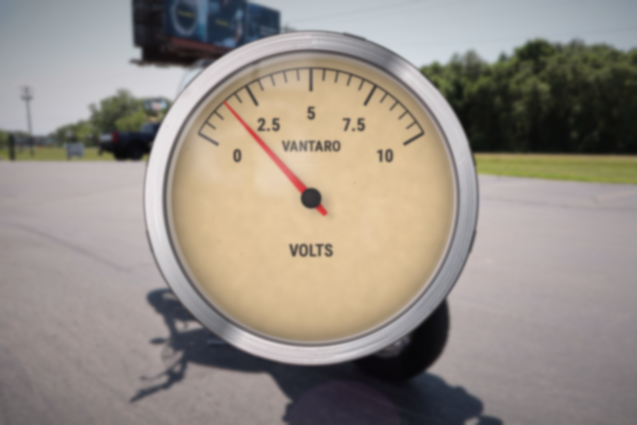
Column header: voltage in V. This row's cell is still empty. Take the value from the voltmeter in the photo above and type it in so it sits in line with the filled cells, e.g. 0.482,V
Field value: 1.5,V
